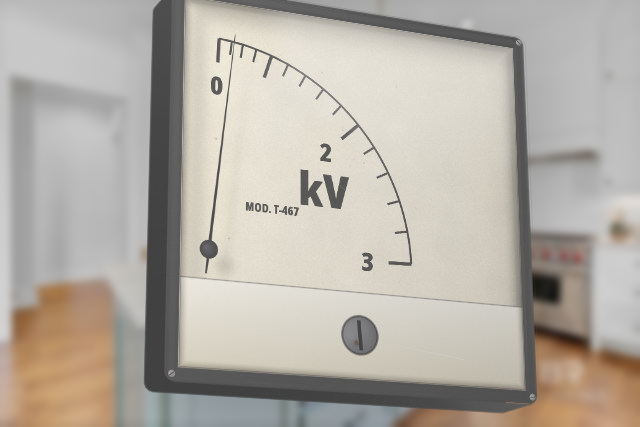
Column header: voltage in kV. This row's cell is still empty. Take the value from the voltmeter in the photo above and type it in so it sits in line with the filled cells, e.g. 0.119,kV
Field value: 0.4,kV
